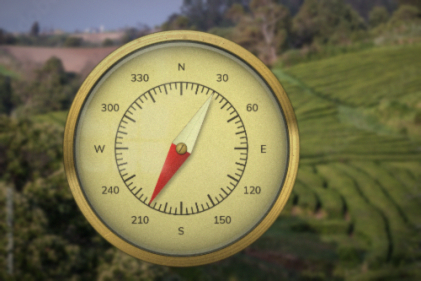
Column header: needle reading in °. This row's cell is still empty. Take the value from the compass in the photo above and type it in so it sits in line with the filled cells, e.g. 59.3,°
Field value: 210,°
